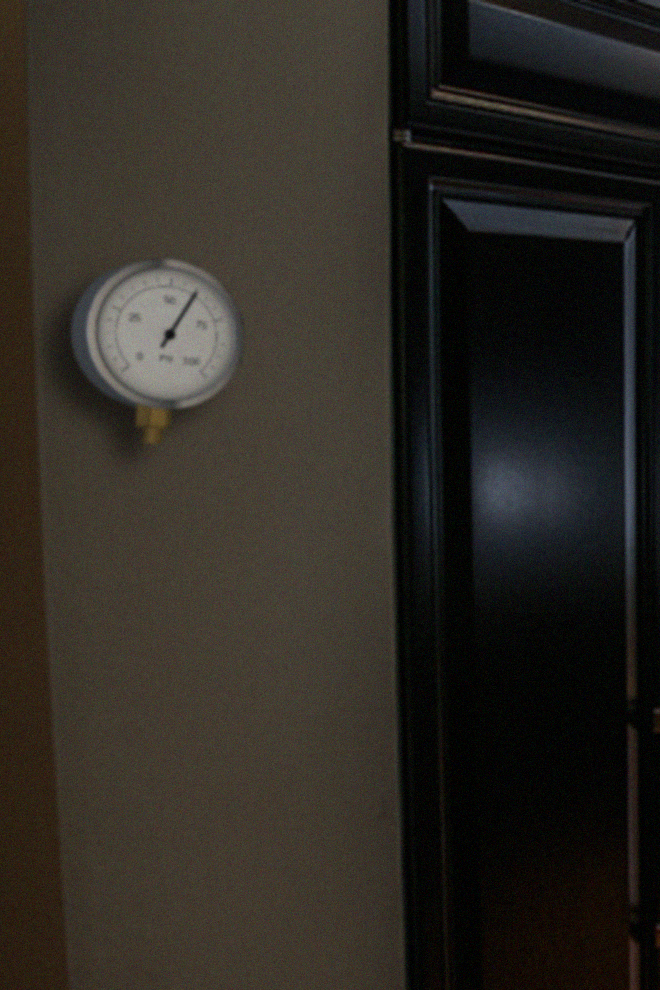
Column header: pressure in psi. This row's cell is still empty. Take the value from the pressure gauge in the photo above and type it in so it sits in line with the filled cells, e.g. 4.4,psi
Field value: 60,psi
